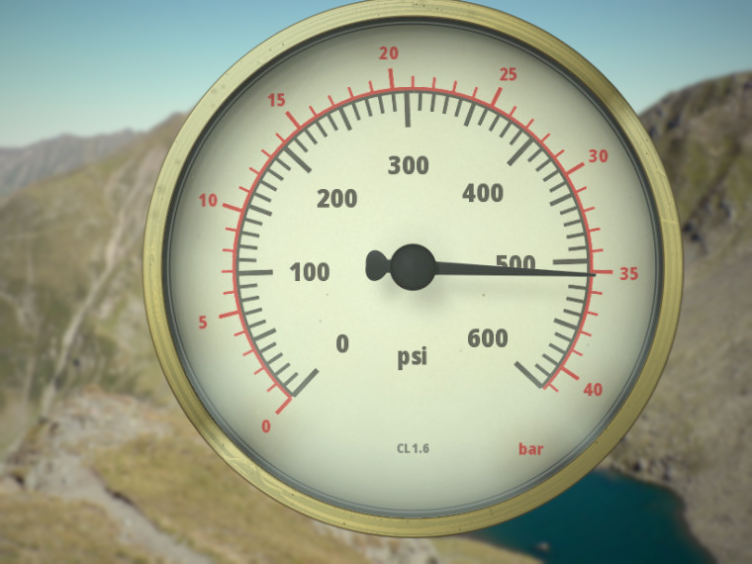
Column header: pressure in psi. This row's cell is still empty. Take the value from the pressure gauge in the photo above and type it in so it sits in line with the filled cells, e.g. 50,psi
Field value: 510,psi
